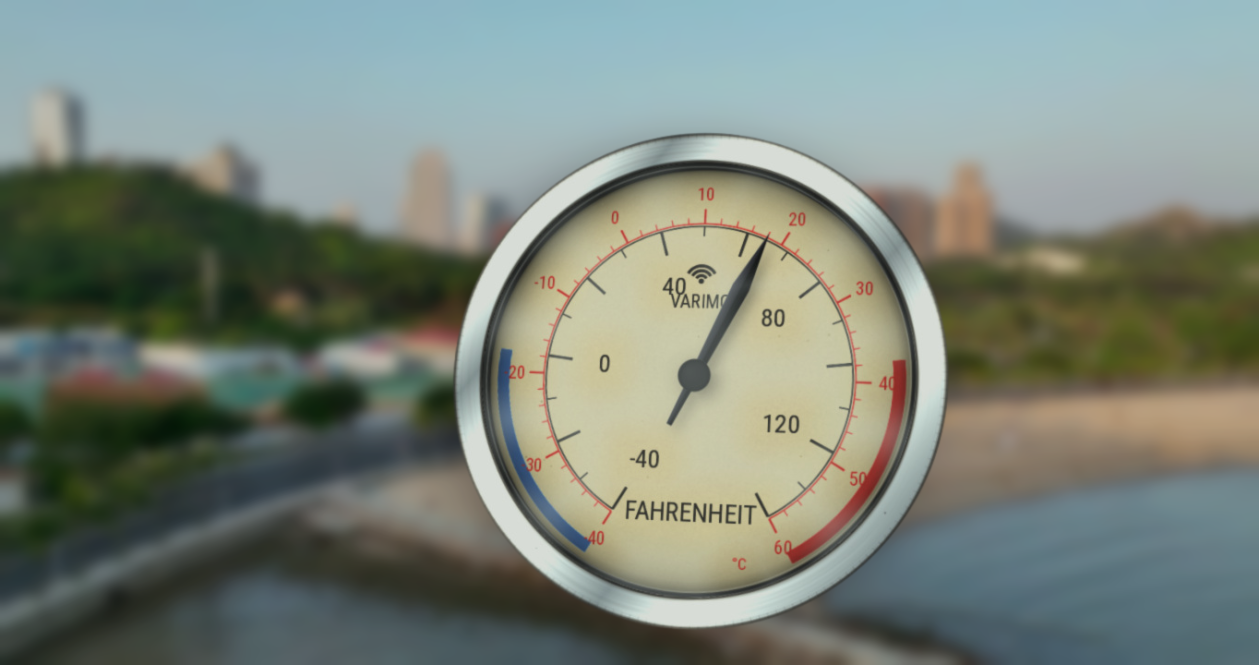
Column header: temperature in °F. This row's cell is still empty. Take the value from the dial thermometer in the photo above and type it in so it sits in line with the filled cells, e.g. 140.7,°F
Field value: 65,°F
